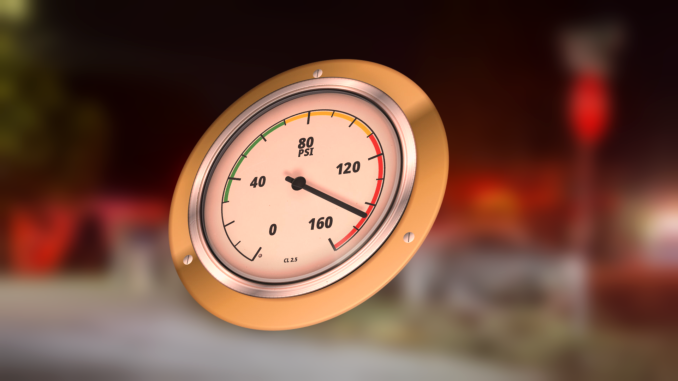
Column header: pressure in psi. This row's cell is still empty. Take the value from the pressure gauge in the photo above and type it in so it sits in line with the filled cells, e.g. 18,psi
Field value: 145,psi
